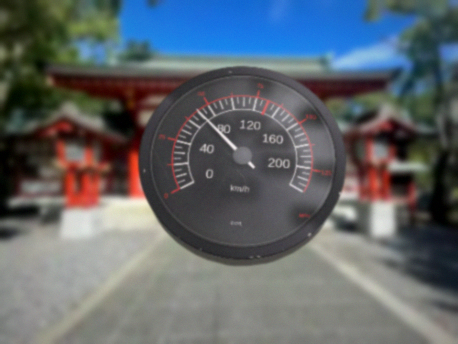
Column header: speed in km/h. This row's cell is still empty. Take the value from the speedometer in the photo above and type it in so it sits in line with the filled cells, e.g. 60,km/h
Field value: 70,km/h
